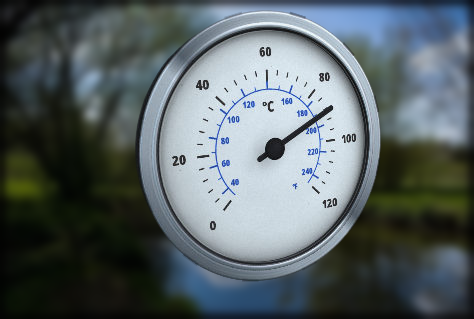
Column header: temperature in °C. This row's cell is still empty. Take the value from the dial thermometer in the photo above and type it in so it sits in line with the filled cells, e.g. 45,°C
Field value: 88,°C
